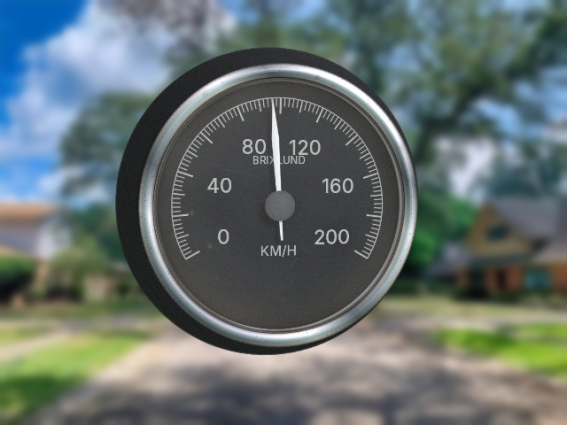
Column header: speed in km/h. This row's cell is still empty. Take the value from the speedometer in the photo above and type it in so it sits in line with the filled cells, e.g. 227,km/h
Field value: 96,km/h
